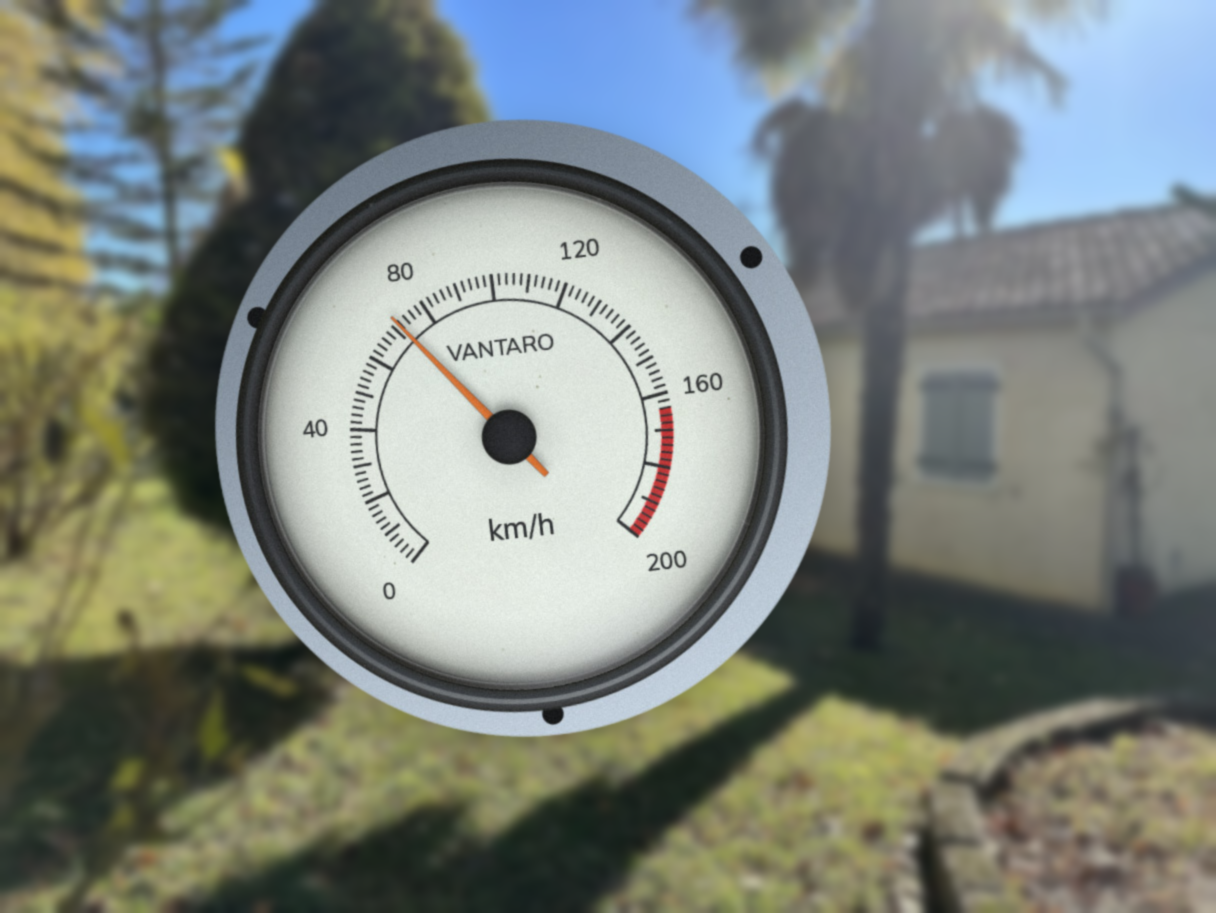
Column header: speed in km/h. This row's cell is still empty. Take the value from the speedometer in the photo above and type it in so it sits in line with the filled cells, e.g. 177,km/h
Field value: 72,km/h
